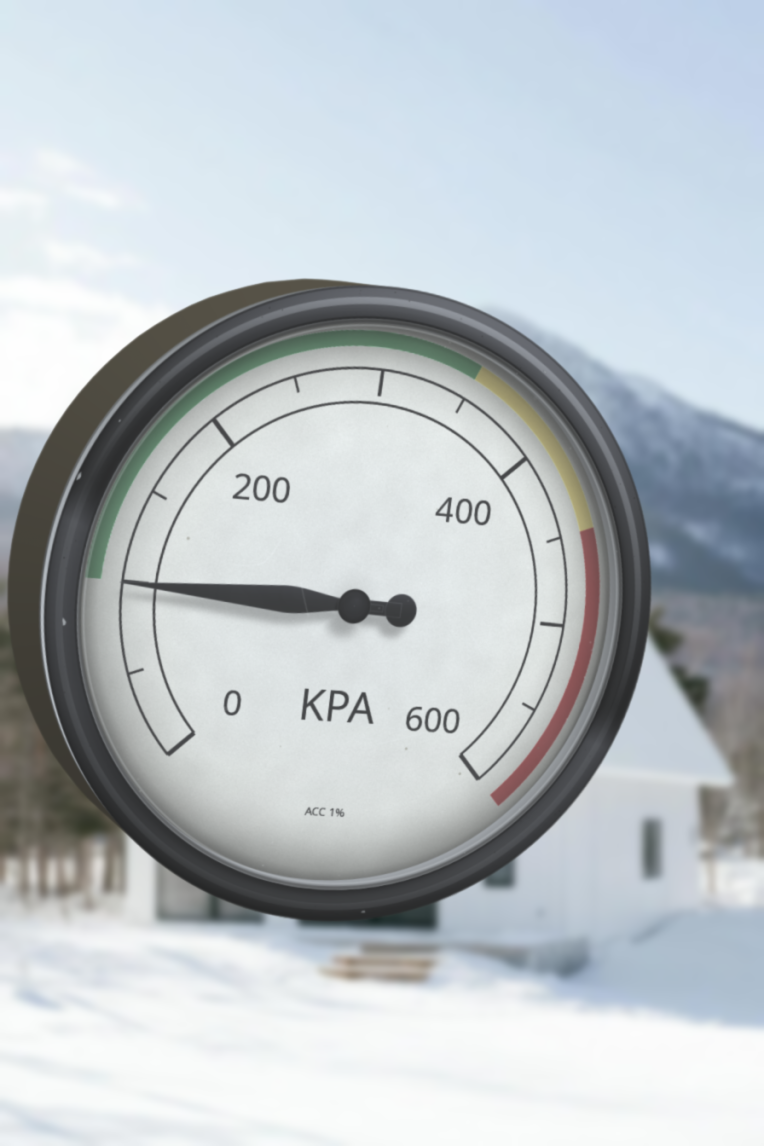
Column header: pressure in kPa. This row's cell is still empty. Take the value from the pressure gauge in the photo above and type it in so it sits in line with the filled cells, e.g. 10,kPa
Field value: 100,kPa
